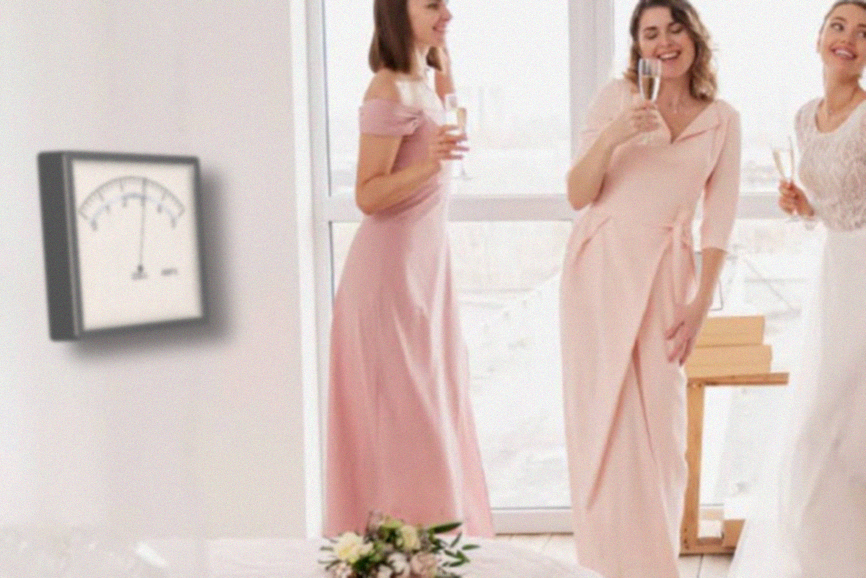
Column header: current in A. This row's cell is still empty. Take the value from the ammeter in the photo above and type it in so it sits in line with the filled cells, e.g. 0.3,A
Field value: 3,A
